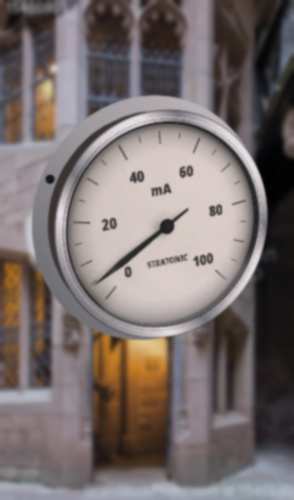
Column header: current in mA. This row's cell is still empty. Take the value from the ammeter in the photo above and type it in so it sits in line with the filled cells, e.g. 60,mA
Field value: 5,mA
